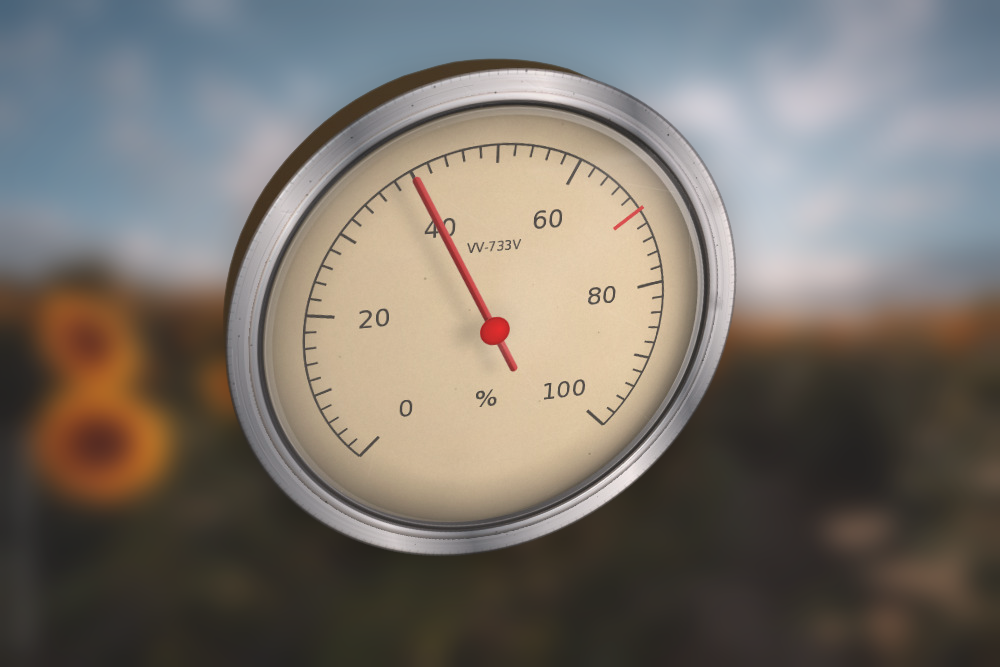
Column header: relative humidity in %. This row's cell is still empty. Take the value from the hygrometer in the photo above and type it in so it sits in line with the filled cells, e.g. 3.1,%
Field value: 40,%
